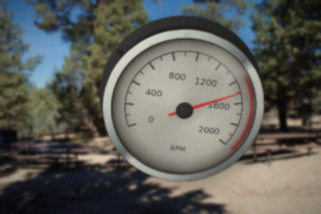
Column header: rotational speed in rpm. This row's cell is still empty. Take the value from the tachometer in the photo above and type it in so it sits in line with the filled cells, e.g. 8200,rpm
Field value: 1500,rpm
